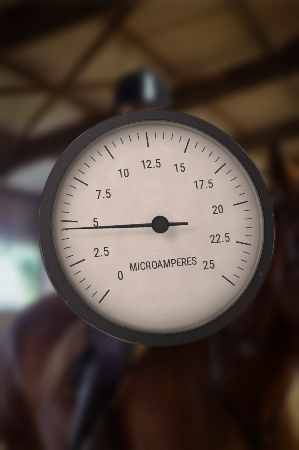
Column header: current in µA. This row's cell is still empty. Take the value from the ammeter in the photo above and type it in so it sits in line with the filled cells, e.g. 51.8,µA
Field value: 4.5,µA
